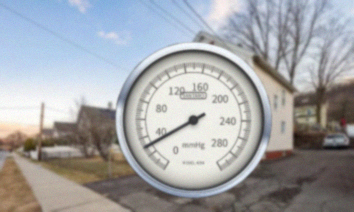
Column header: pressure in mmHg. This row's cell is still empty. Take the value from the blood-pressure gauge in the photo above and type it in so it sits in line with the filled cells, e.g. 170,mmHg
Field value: 30,mmHg
